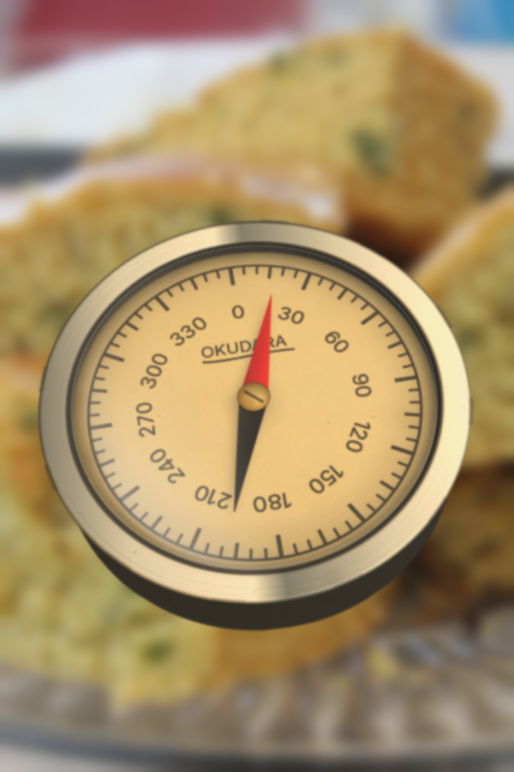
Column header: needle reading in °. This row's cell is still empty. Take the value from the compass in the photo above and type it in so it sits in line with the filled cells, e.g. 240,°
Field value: 17.5,°
